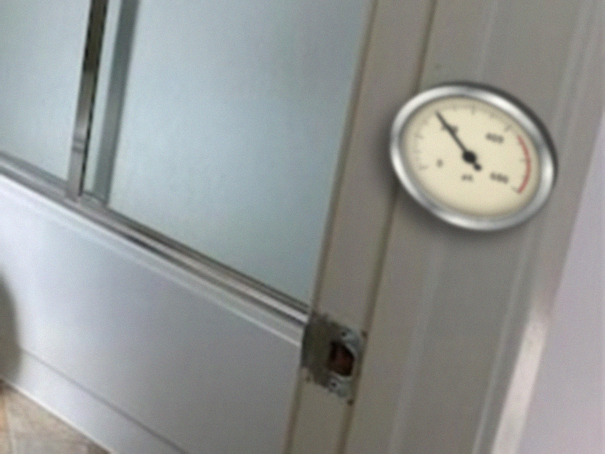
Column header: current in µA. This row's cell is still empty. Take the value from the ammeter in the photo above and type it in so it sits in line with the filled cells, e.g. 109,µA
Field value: 200,µA
